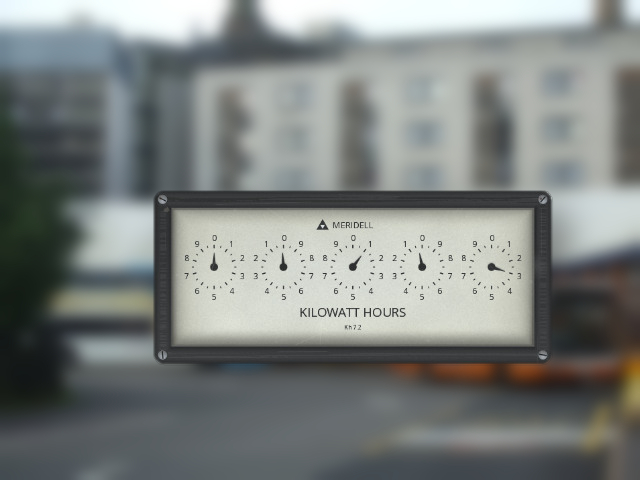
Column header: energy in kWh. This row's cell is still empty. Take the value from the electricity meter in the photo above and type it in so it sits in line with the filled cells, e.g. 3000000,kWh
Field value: 103,kWh
